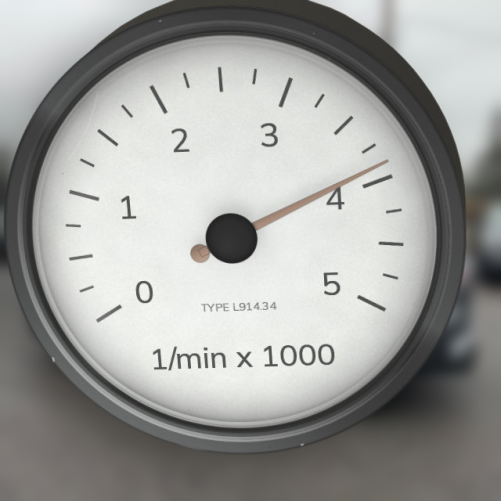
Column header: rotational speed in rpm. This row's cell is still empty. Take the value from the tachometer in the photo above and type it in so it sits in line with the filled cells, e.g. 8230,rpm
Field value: 3875,rpm
